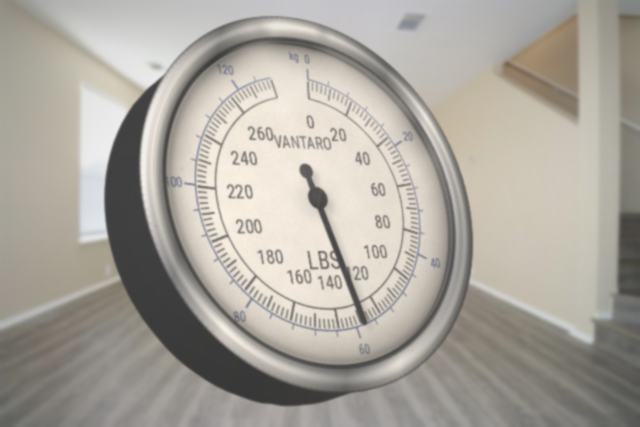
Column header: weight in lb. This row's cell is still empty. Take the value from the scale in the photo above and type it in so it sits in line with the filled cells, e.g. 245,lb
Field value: 130,lb
